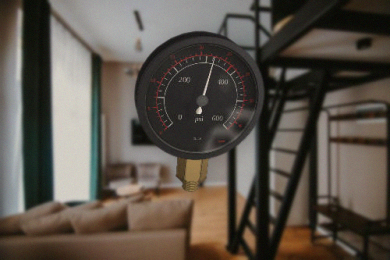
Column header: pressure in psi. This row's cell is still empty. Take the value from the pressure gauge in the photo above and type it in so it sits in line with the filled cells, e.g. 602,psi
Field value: 320,psi
